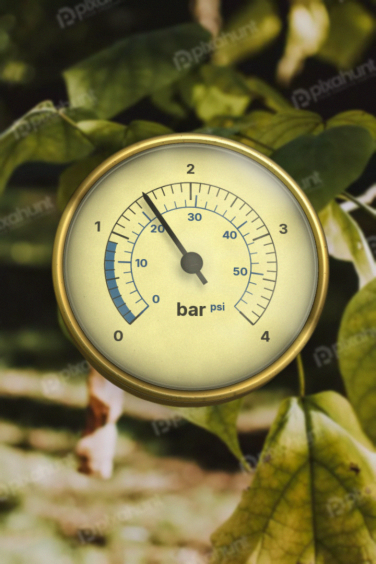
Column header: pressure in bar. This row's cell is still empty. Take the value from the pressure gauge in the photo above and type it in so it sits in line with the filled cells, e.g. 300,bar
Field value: 1.5,bar
